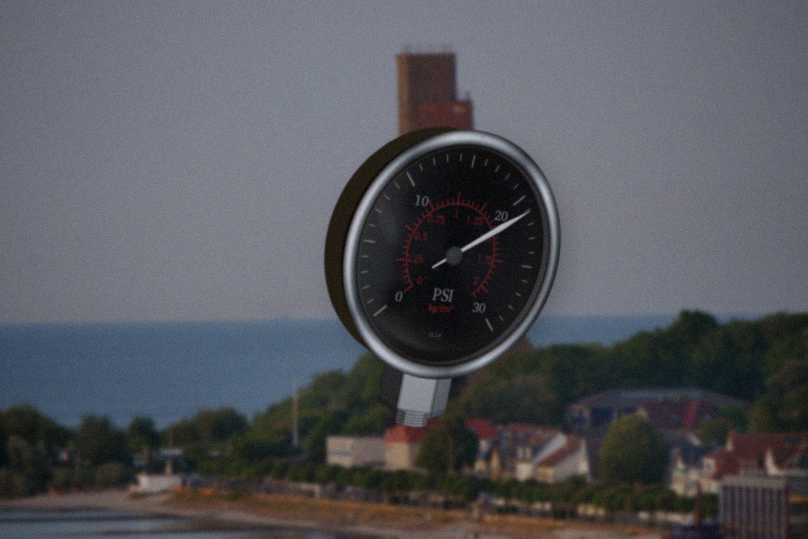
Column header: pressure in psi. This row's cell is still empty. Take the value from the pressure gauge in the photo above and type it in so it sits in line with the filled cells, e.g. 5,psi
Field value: 21,psi
